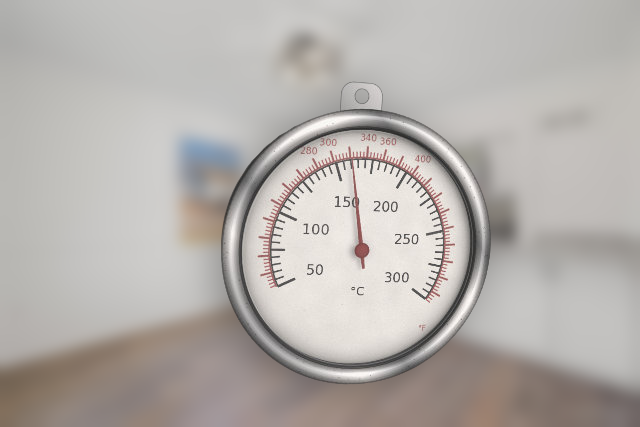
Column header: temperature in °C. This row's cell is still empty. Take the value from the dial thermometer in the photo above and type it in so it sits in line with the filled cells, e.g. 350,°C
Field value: 160,°C
